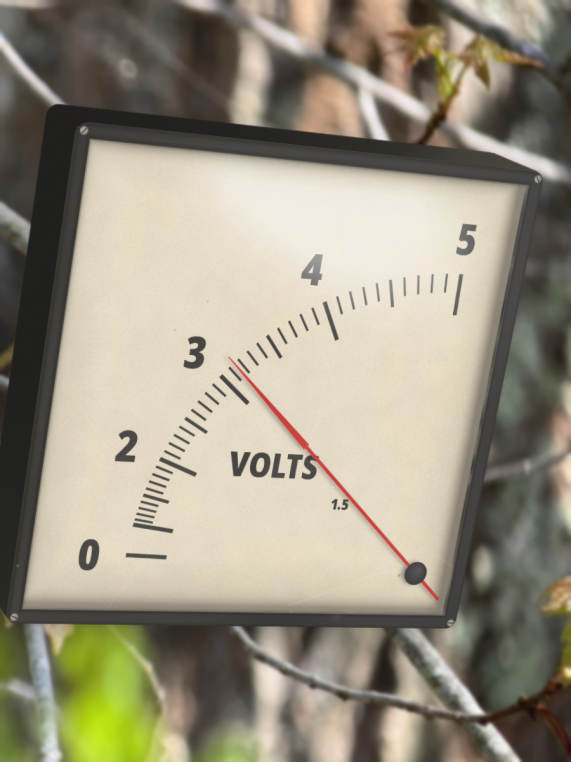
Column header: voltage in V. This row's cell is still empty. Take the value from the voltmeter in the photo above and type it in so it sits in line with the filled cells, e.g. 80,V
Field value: 3.15,V
